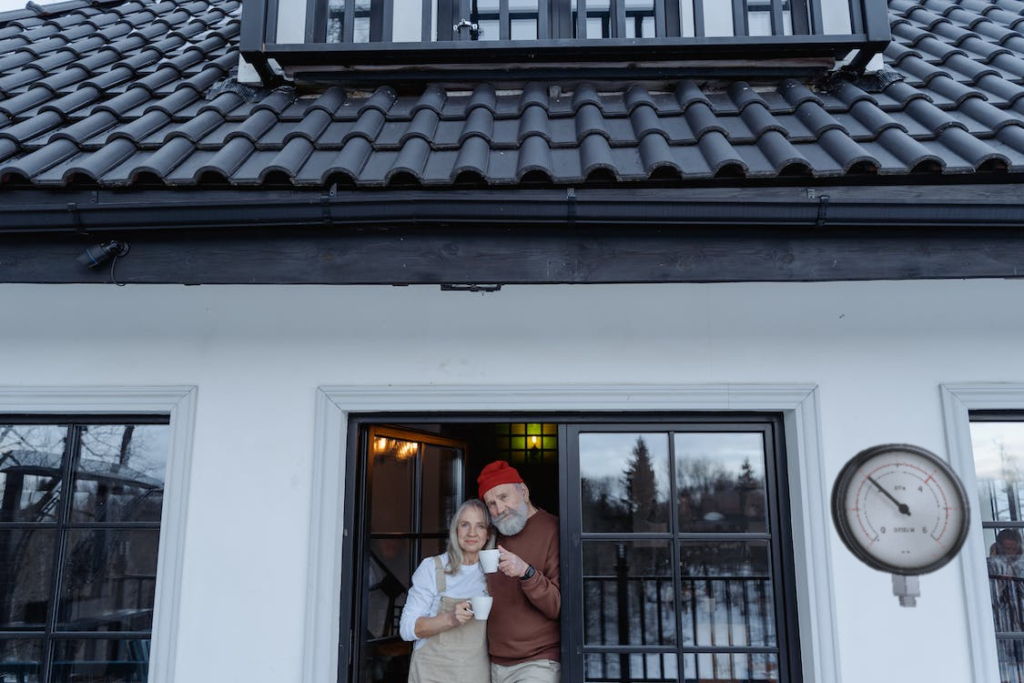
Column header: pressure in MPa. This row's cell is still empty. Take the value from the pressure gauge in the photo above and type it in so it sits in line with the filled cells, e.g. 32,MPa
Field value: 2,MPa
